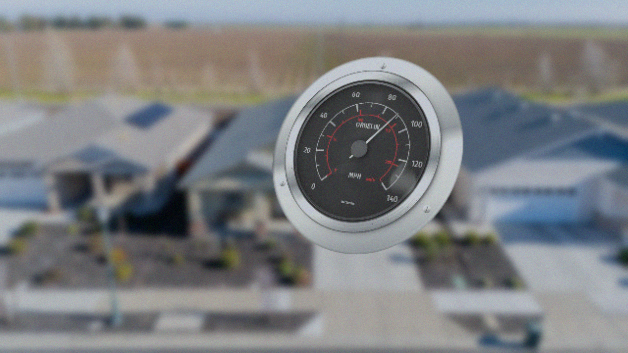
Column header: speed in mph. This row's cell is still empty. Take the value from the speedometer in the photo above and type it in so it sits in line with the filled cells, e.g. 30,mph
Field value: 90,mph
